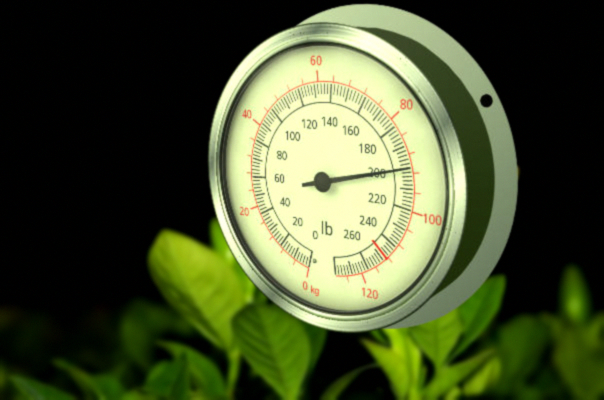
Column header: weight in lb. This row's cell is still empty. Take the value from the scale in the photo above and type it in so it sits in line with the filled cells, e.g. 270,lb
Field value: 200,lb
